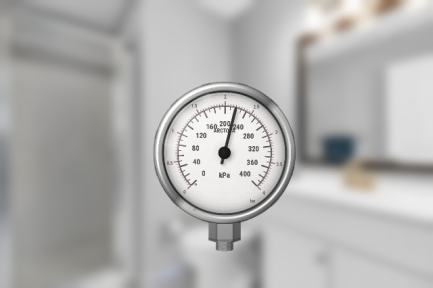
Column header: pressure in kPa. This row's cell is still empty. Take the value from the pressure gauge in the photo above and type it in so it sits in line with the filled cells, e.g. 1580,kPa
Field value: 220,kPa
